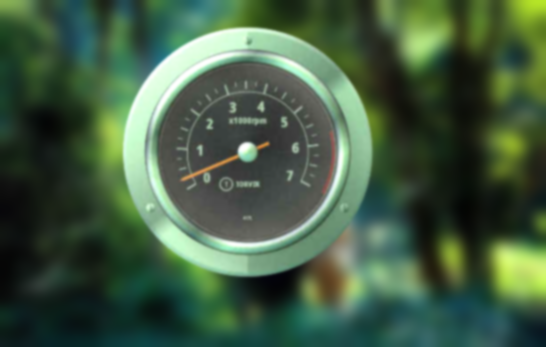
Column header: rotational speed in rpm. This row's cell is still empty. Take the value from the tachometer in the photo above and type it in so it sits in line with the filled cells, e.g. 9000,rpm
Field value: 250,rpm
